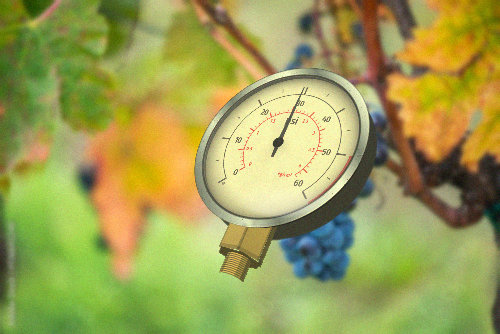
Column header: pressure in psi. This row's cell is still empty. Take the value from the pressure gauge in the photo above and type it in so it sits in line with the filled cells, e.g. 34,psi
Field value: 30,psi
